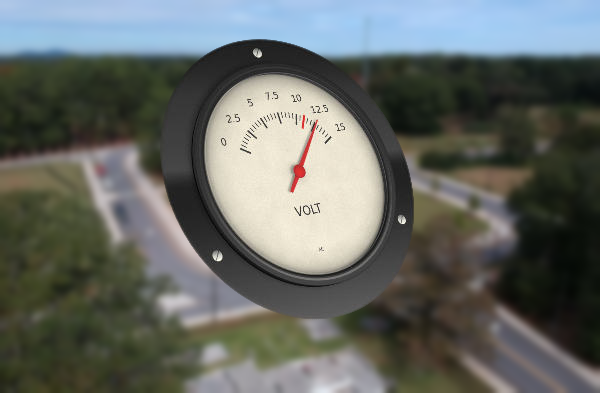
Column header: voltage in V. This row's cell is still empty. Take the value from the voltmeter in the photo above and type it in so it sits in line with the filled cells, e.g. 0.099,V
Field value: 12.5,V
